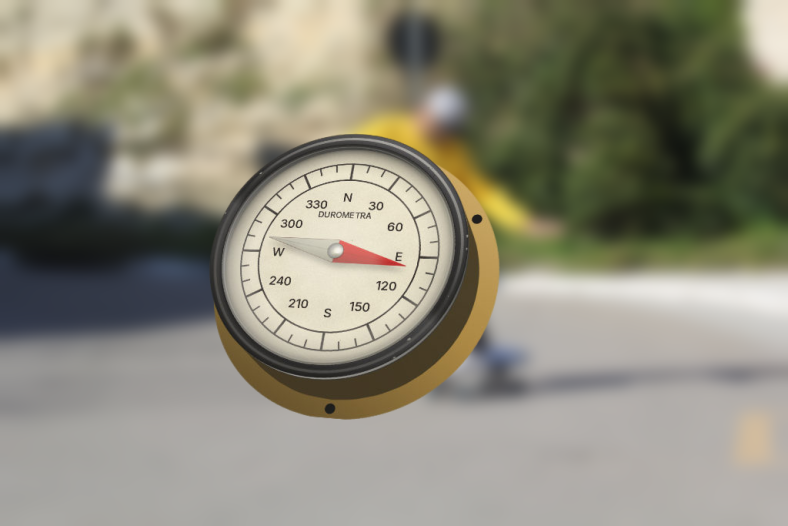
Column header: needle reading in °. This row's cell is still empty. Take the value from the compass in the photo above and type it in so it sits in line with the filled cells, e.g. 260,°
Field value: 100,°
